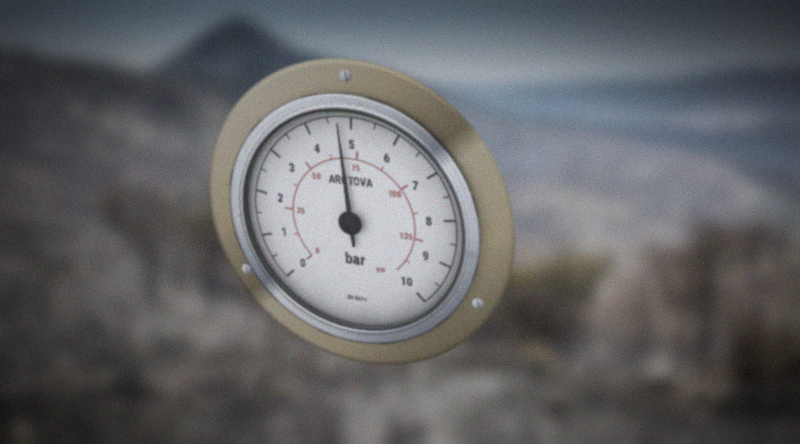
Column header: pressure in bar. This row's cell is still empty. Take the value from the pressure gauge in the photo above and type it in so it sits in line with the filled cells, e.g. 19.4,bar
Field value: 4.75,bar
